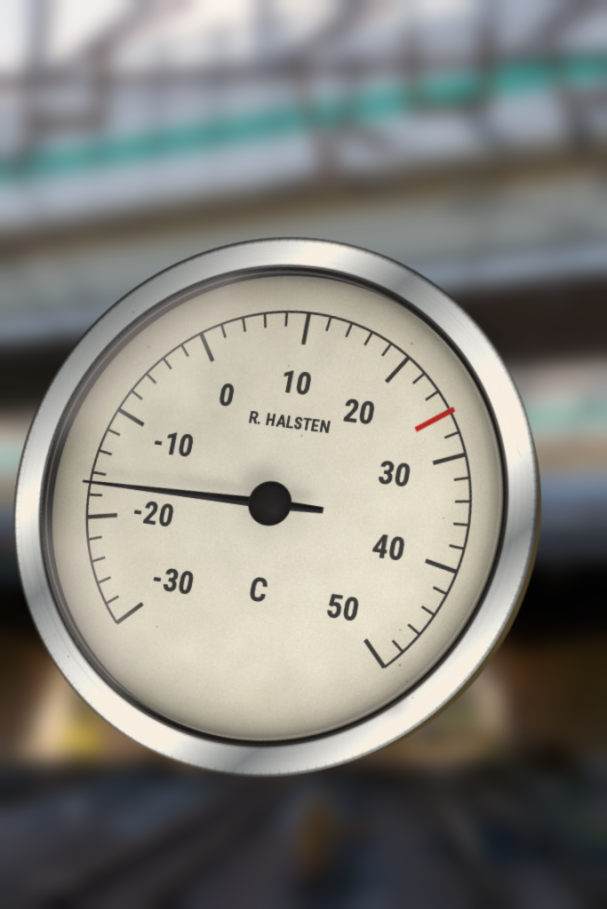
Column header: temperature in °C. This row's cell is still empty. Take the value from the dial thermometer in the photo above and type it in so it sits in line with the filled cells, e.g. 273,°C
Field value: -17,°C
